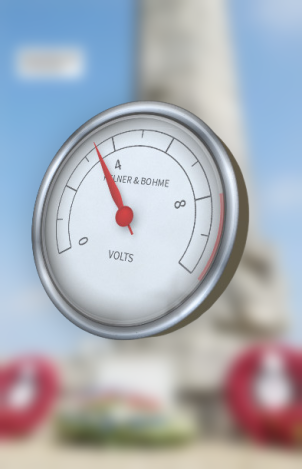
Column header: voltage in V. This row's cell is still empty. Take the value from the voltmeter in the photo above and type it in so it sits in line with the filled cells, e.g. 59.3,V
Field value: 3.5,V
